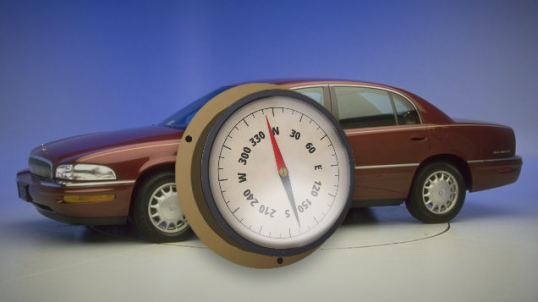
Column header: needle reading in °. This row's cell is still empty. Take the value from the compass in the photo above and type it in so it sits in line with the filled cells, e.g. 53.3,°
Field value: 350,°
